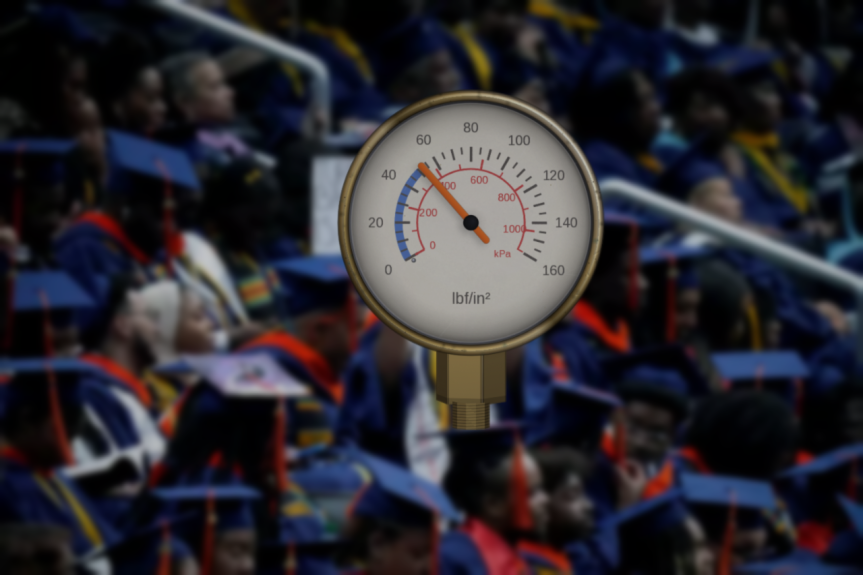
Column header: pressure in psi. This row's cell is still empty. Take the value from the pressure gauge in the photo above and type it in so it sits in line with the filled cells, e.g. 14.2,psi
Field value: 52.5,psi
